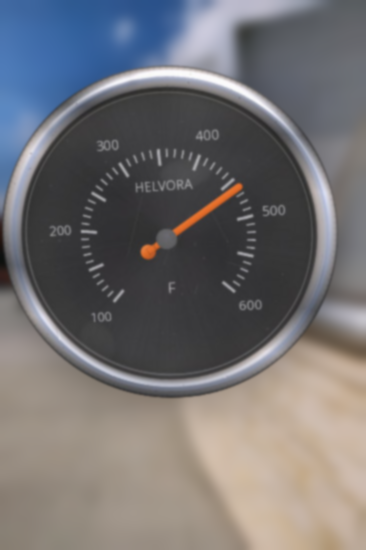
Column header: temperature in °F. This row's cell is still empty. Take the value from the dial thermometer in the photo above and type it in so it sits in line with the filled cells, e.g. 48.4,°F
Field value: 460,°F
